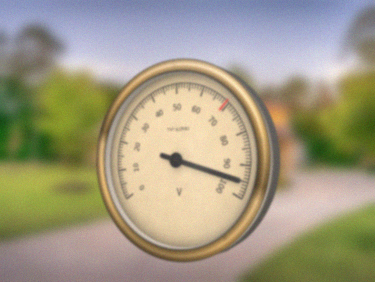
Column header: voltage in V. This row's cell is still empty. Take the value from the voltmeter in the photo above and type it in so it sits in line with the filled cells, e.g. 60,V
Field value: 95,V
